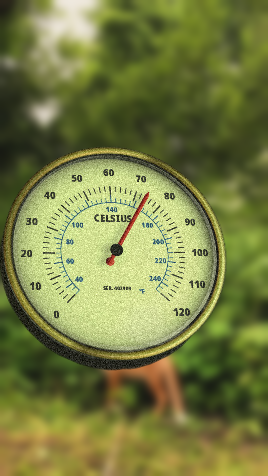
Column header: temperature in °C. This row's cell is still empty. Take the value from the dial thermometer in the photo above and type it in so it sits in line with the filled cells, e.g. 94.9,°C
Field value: 74,°C
